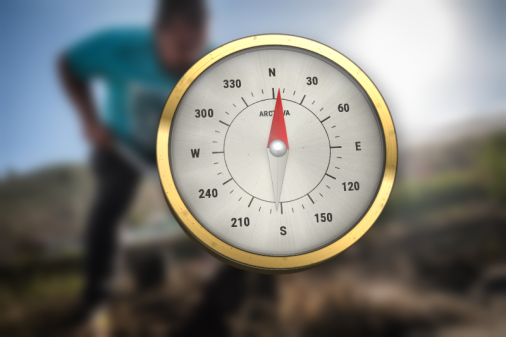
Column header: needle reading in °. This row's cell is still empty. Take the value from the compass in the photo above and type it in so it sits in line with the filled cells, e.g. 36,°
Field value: 5,°
